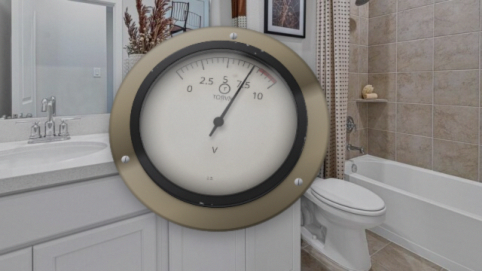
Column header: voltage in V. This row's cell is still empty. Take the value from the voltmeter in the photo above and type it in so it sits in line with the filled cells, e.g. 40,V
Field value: 7.5,V
